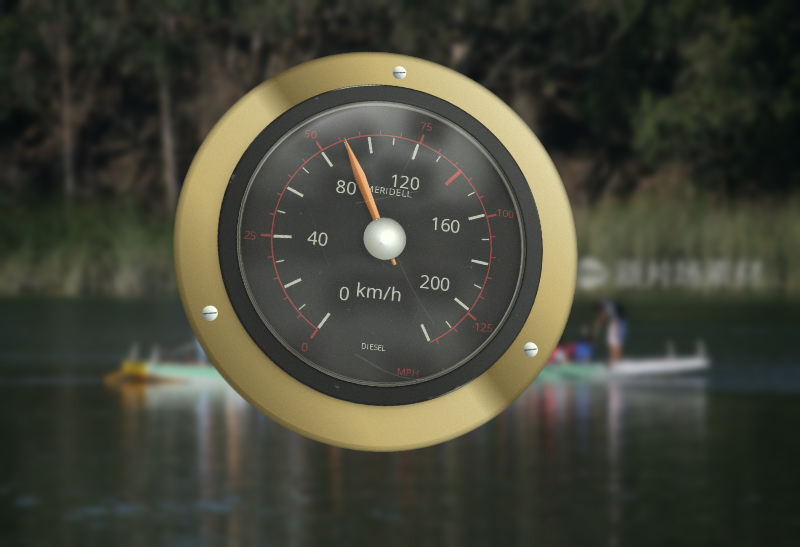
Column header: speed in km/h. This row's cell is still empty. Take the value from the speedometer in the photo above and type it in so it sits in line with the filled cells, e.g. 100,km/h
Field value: 90,km/h
